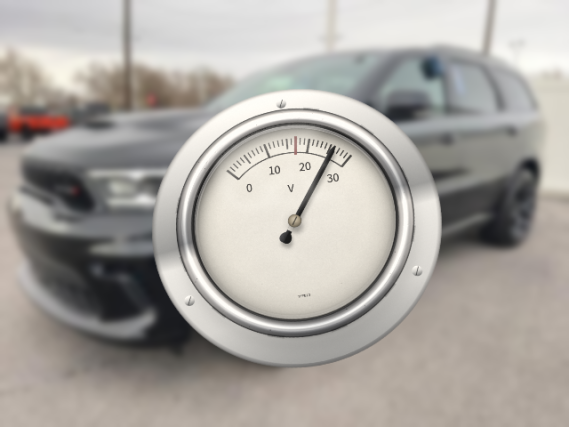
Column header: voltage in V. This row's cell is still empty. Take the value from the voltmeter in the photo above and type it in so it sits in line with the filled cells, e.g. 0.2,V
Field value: 26,V
